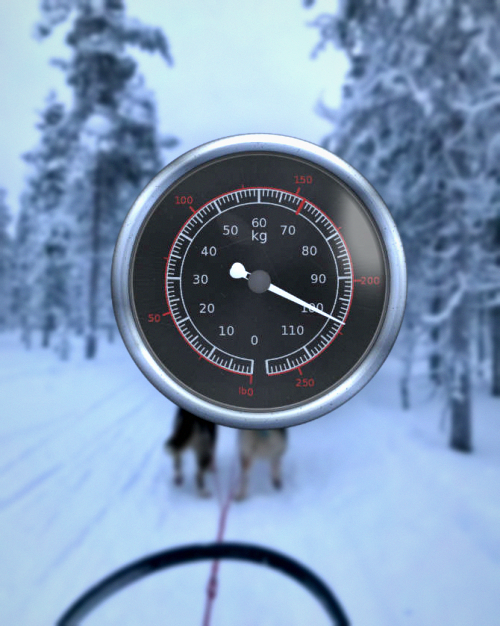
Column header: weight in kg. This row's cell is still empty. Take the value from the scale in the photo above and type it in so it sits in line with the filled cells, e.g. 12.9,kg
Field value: 100,kg
